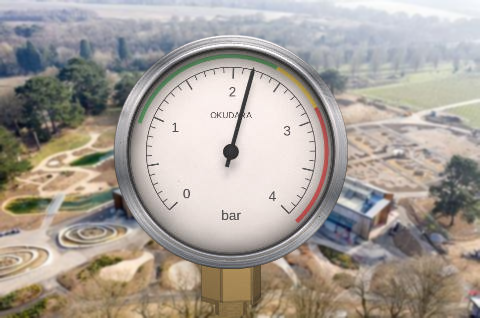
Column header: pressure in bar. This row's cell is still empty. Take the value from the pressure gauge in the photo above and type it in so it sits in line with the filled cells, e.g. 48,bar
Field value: 2.2,bar
